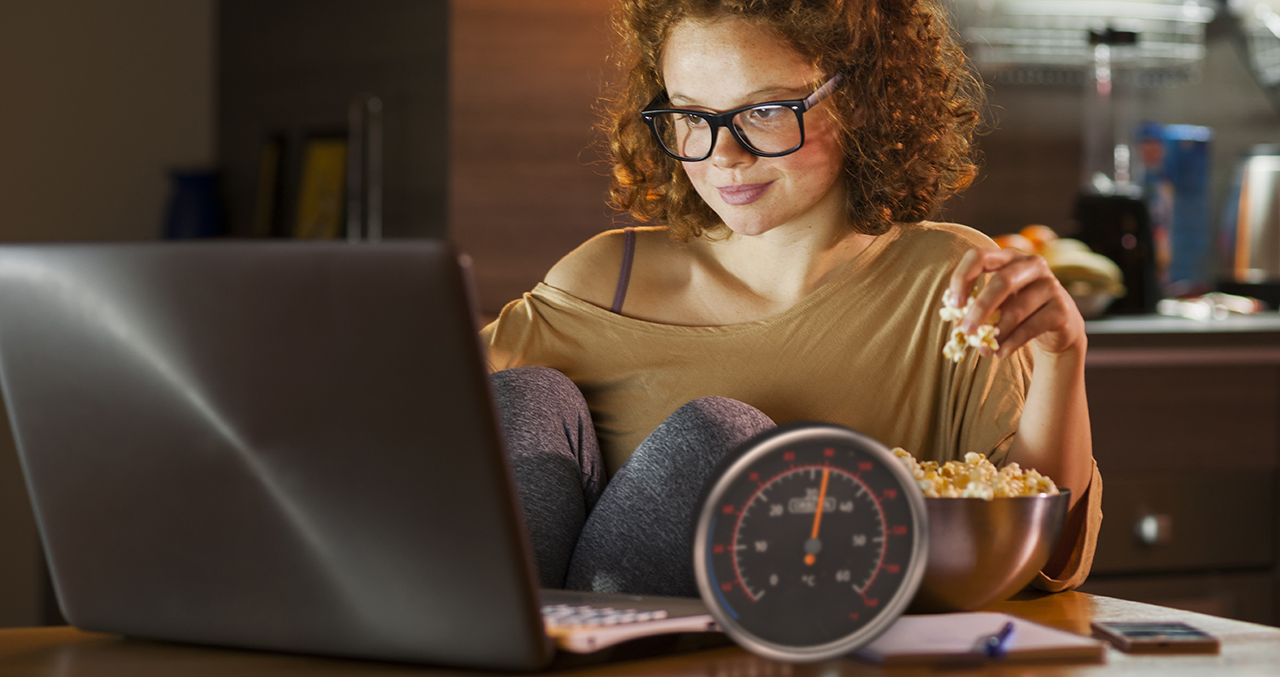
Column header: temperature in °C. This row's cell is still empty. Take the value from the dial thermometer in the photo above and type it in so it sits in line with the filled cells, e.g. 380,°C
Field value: 32,°C
